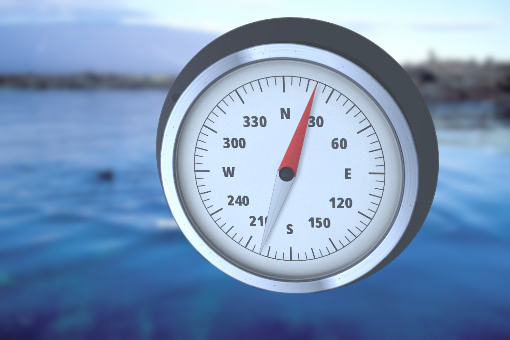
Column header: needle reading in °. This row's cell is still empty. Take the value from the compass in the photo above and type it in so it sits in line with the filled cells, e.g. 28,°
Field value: 20,°
